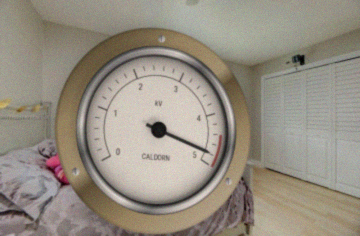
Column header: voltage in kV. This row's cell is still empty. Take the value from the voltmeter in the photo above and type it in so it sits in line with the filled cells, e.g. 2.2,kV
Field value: 4.8,kV
